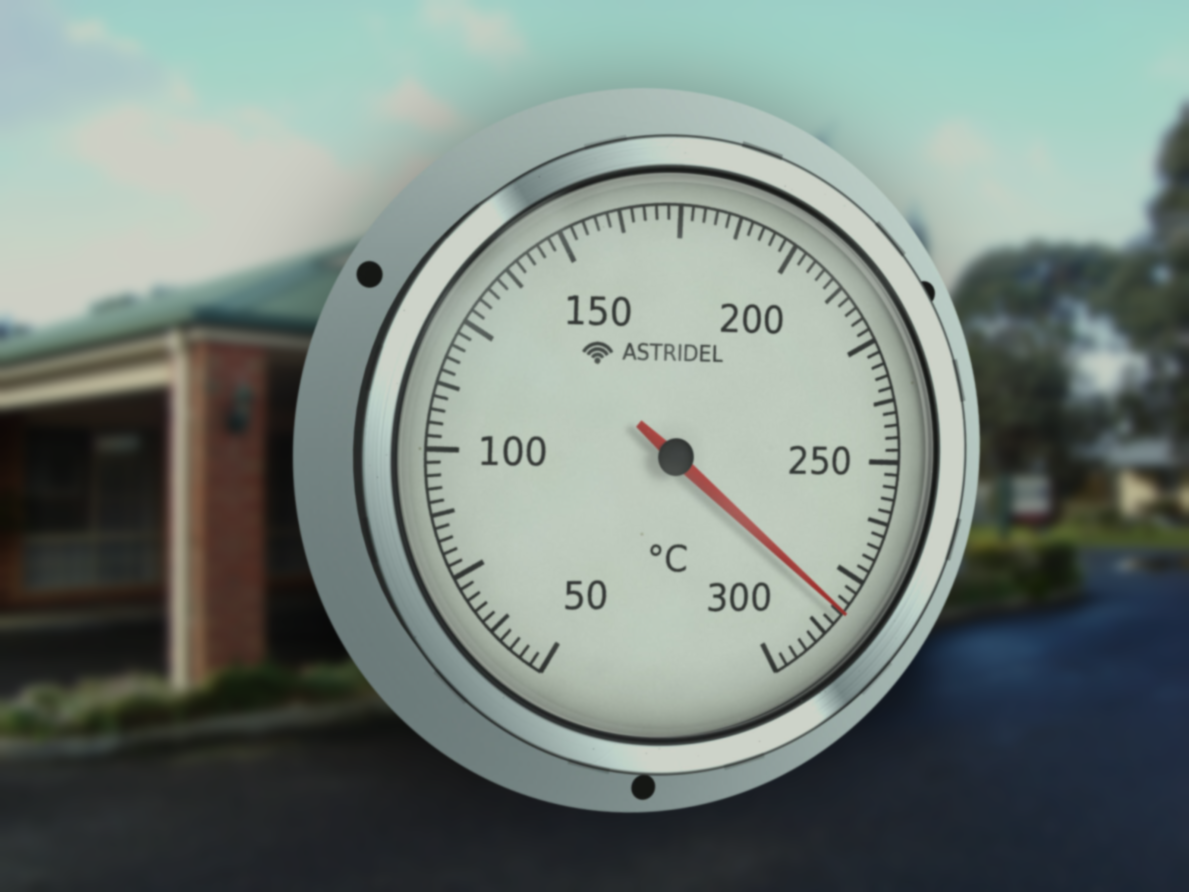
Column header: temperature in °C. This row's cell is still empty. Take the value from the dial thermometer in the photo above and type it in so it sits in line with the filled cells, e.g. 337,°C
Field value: 282.5,°C
